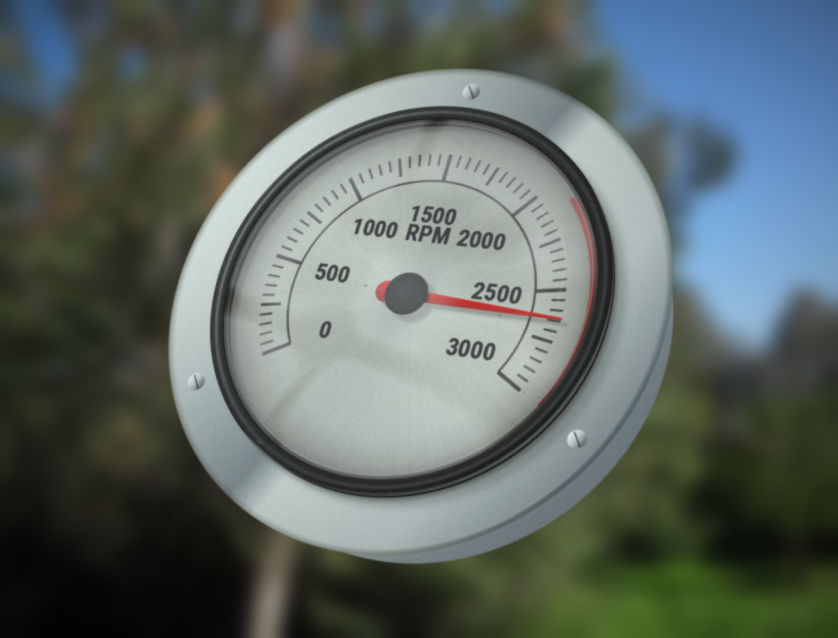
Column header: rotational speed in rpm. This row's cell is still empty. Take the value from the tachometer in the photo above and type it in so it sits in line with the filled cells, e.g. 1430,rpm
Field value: 2650,rpm
